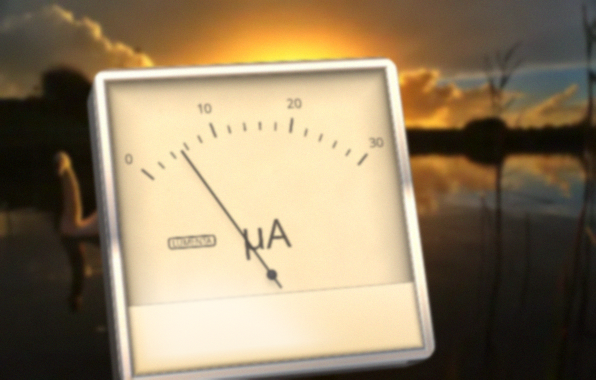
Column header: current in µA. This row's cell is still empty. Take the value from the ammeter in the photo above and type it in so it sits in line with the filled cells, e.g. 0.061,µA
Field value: 5,µA
